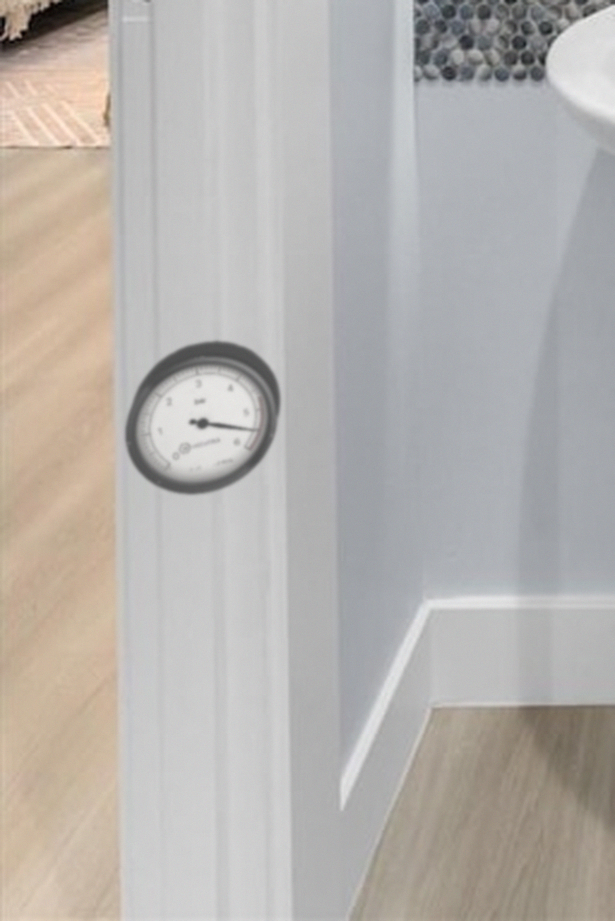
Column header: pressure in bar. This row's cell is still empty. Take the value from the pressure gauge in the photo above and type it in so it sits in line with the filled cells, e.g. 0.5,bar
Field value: 5.5,bar
